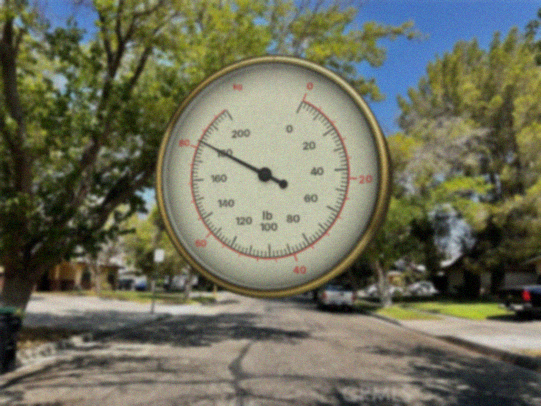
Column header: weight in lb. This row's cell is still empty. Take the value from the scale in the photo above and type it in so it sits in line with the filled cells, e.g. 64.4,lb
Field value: 180,lb
